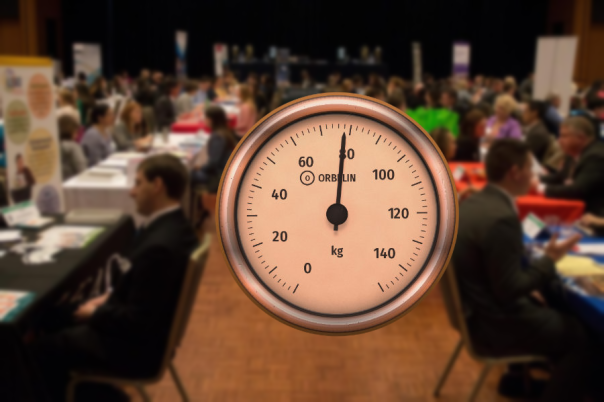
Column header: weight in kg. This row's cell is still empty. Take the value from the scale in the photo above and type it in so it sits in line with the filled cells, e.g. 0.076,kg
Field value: 78,kg
